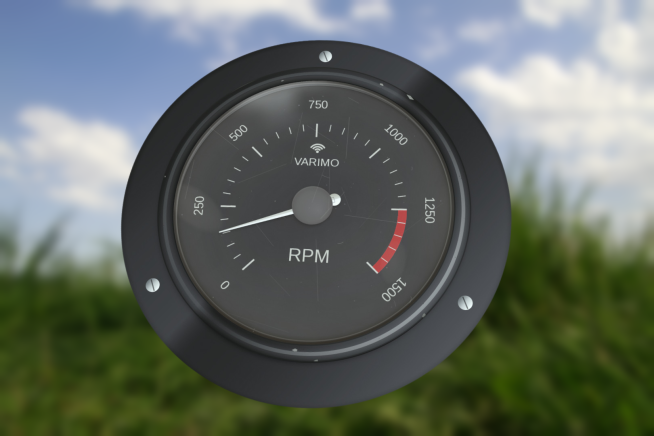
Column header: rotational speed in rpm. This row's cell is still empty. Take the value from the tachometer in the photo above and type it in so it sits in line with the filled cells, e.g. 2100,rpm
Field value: 150,rpm
